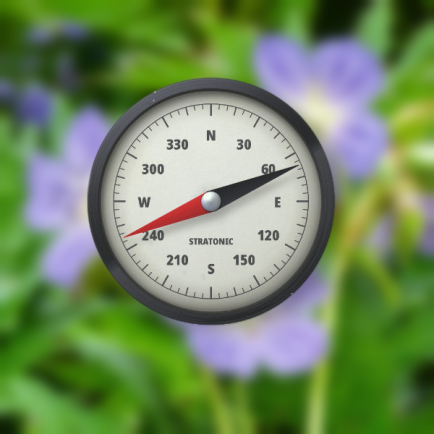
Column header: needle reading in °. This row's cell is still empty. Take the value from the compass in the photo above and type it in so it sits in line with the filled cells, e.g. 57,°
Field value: 247.5,°
